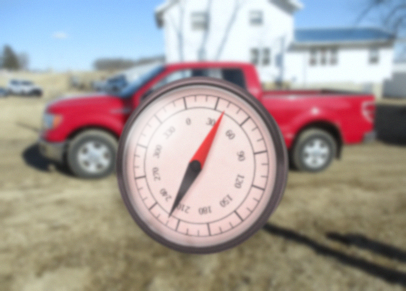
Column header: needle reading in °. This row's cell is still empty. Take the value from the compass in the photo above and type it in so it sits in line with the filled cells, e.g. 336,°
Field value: 40,°
